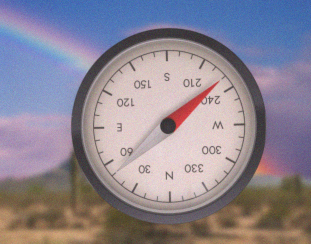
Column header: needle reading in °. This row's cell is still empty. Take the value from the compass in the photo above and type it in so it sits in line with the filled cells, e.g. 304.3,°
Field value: 230,°
